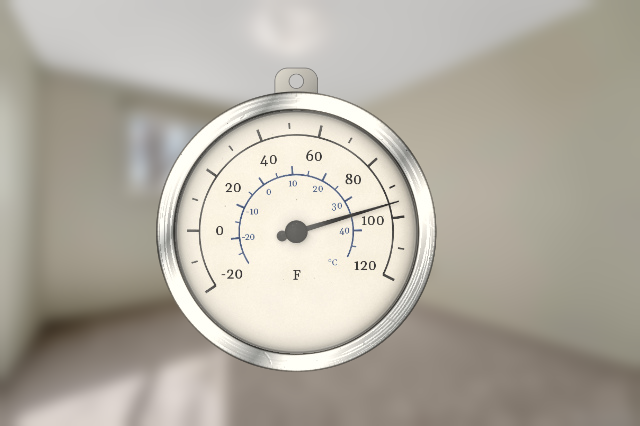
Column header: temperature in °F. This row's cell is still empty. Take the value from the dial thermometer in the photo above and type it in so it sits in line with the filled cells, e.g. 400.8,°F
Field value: 95,°F
